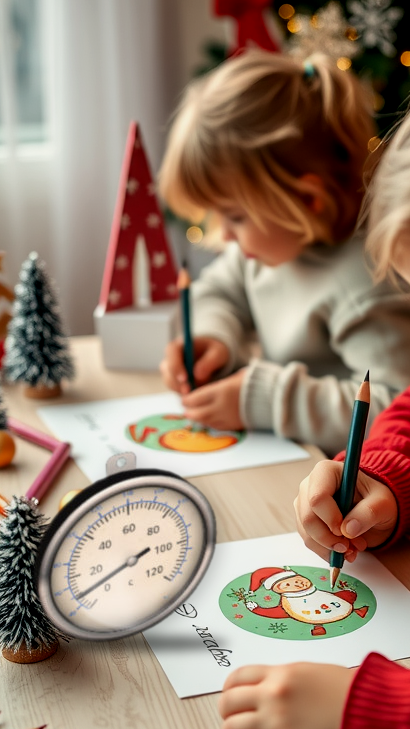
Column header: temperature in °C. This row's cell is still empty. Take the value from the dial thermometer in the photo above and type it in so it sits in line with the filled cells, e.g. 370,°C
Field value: 10,°C
